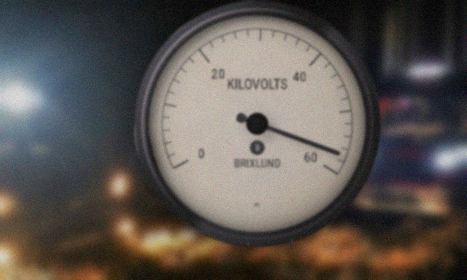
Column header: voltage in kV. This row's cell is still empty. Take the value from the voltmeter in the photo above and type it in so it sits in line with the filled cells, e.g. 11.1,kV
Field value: 57,kV
